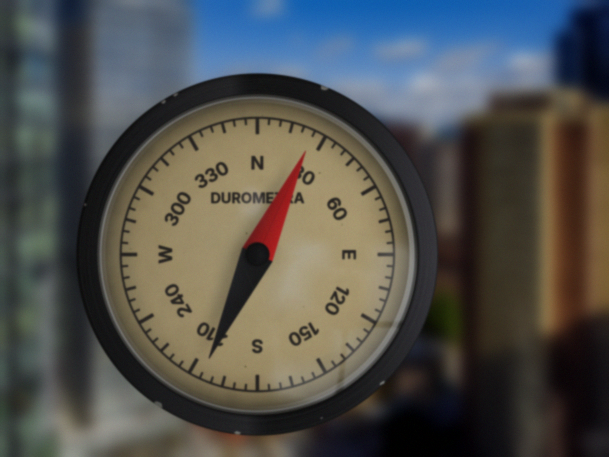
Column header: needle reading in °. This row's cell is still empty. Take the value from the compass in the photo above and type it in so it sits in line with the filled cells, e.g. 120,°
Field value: 25,°
